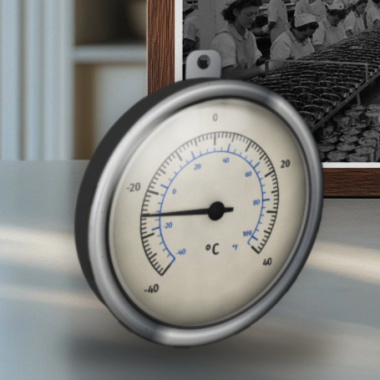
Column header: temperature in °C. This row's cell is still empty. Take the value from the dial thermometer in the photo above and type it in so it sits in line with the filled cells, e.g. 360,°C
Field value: -25,°C
